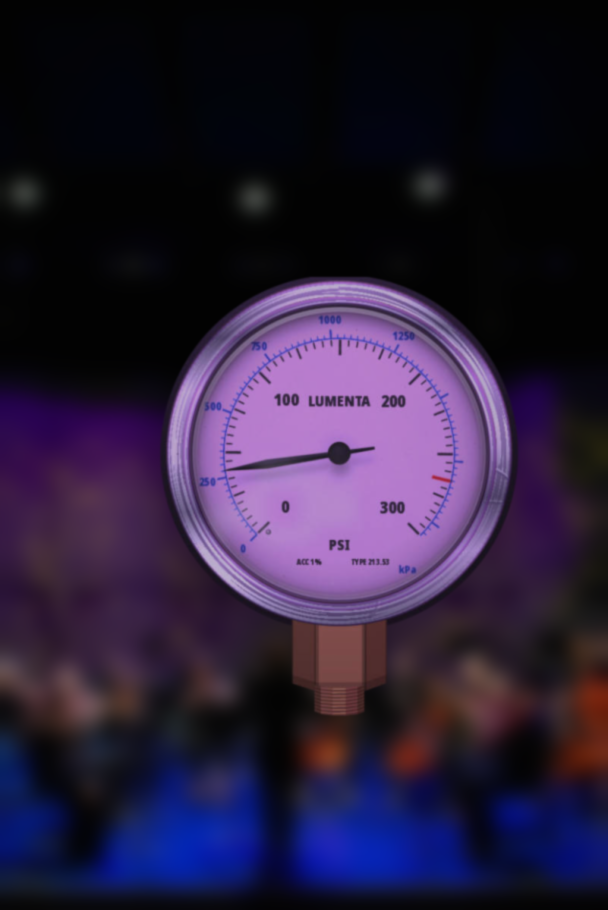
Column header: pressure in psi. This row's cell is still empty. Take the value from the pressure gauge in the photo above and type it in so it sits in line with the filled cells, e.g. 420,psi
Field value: 40,psi
